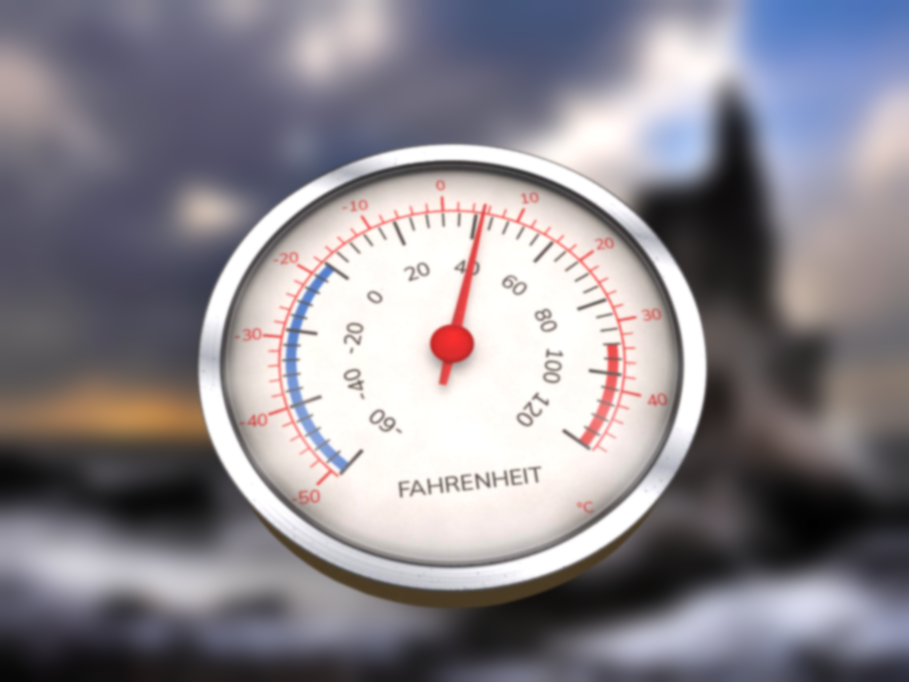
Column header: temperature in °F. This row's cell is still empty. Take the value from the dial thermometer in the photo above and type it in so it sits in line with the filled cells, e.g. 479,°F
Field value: 42,°F
